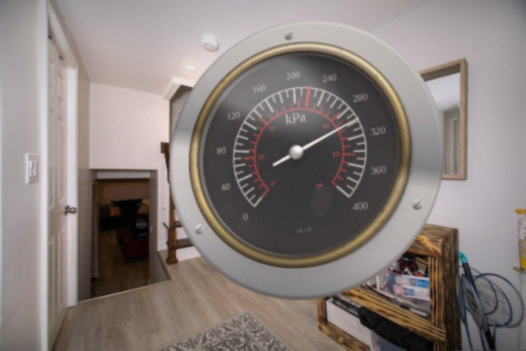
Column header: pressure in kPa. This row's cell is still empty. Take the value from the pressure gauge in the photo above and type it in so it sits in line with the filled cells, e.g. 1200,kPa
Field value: 300,kPa
